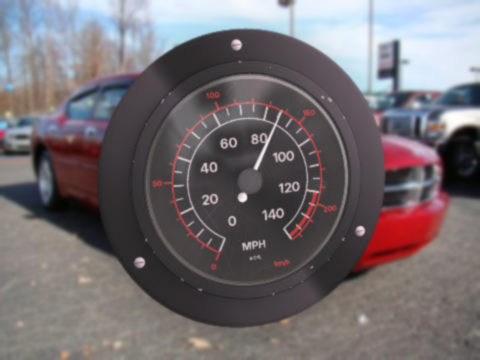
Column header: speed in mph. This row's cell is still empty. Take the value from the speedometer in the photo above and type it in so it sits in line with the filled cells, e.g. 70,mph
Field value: 85,mph
